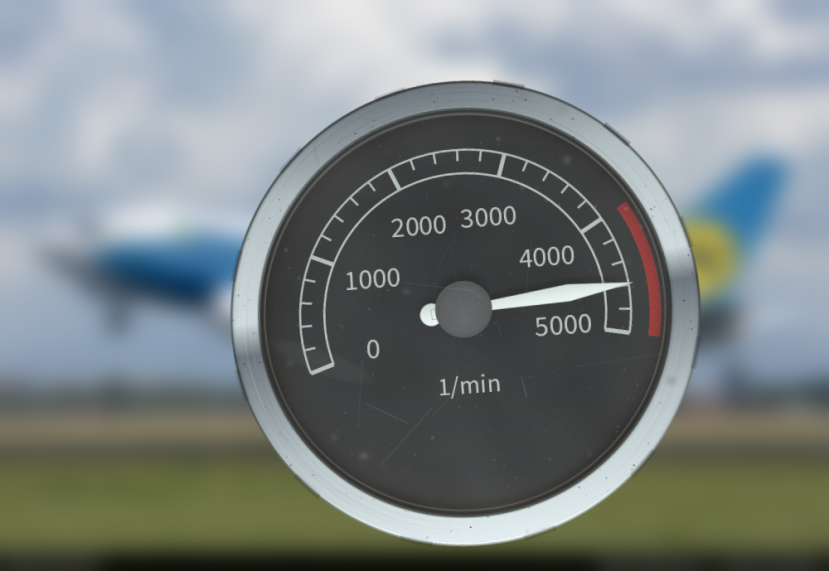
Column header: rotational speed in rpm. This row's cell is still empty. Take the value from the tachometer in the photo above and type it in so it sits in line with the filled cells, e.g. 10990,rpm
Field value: 4600,rpm
